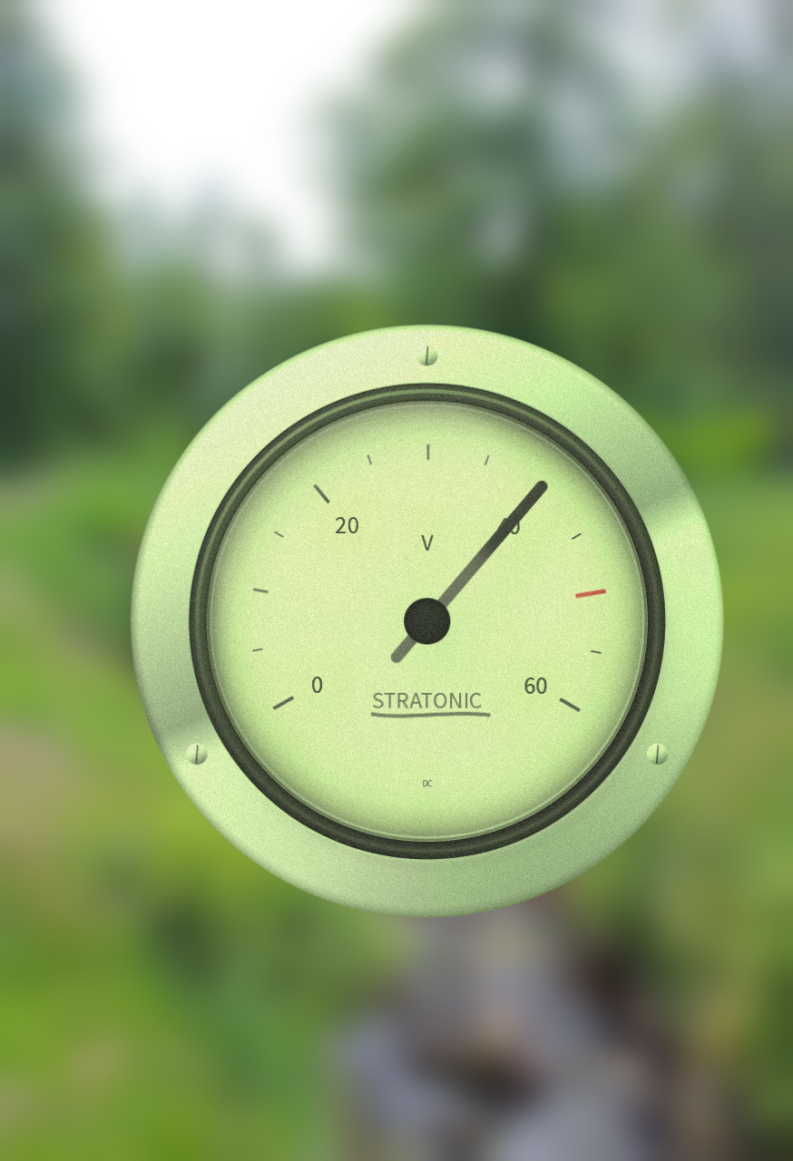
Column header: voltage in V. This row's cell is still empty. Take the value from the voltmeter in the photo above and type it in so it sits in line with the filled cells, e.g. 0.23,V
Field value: 40,V
